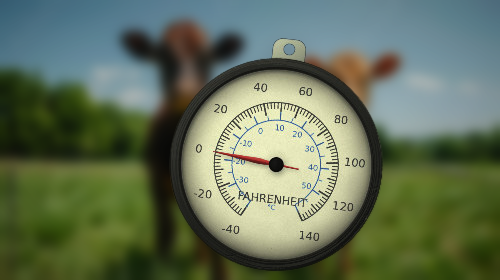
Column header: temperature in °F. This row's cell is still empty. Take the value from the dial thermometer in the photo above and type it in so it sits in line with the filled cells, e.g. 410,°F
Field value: 0,°F
